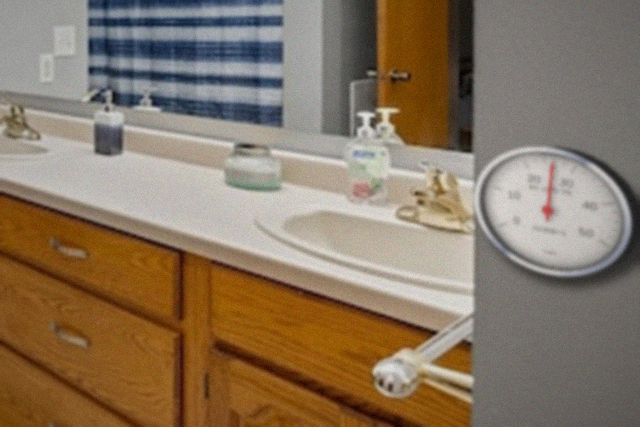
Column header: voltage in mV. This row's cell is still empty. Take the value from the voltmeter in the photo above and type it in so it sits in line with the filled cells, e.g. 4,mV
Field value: 26,mV
